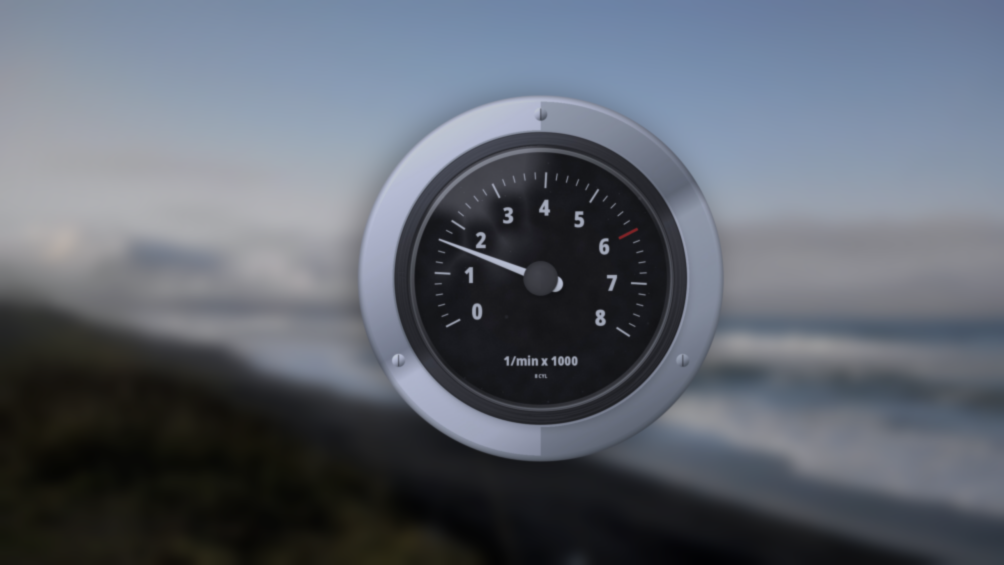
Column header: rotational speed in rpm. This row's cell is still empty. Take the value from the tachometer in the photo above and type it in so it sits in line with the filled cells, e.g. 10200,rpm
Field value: 1600,rpm
